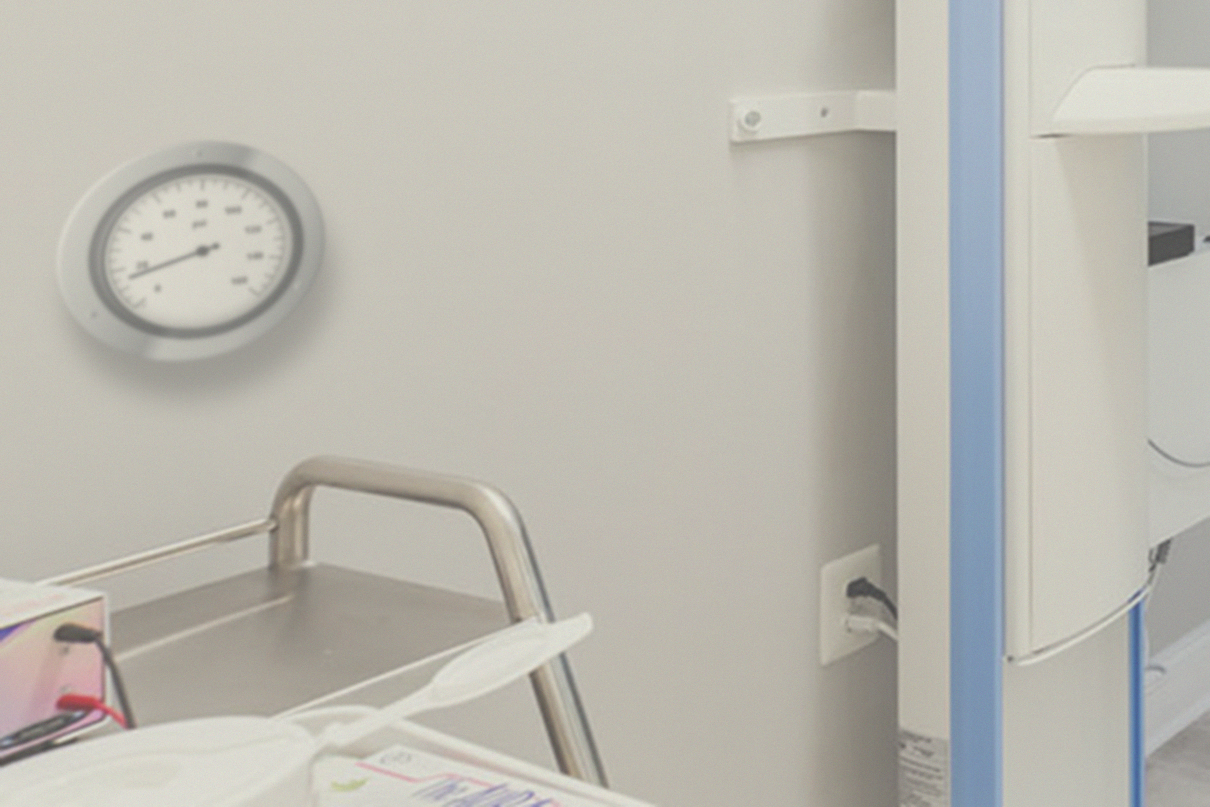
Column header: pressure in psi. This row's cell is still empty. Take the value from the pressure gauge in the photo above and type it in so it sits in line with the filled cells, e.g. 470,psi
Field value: 15,psi
